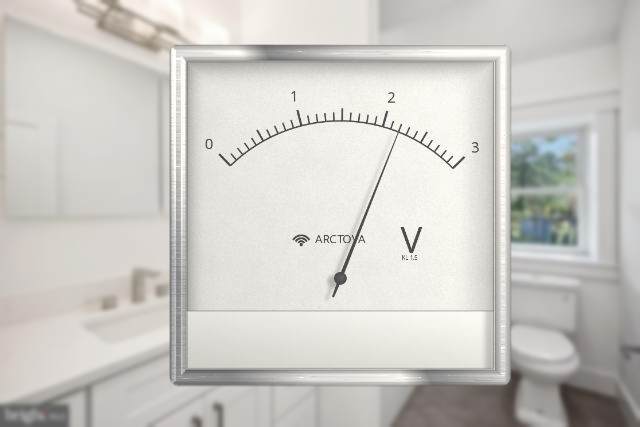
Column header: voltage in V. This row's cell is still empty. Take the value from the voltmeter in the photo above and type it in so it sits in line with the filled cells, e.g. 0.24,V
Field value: 2.2,V
